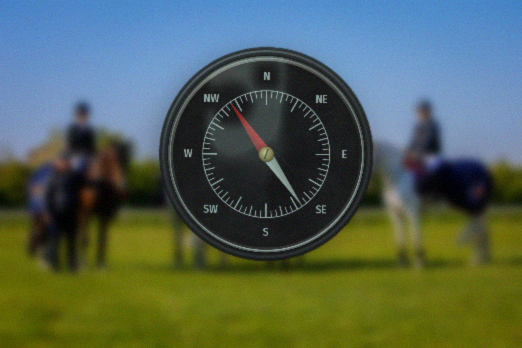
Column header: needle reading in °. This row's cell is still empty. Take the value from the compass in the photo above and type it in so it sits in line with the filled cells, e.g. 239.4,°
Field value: 325,°
